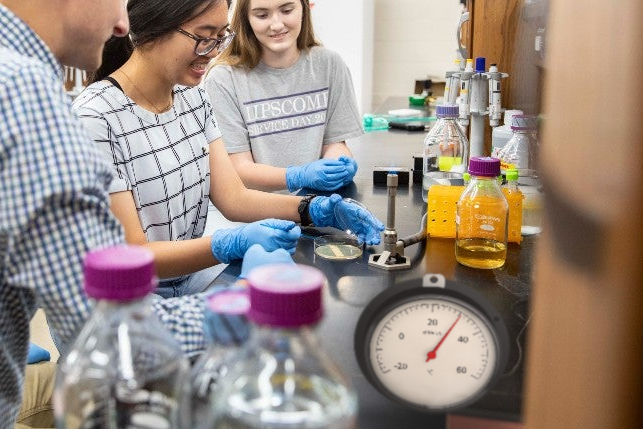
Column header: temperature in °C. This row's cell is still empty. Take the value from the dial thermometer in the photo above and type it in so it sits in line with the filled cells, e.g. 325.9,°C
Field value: 30,°C
